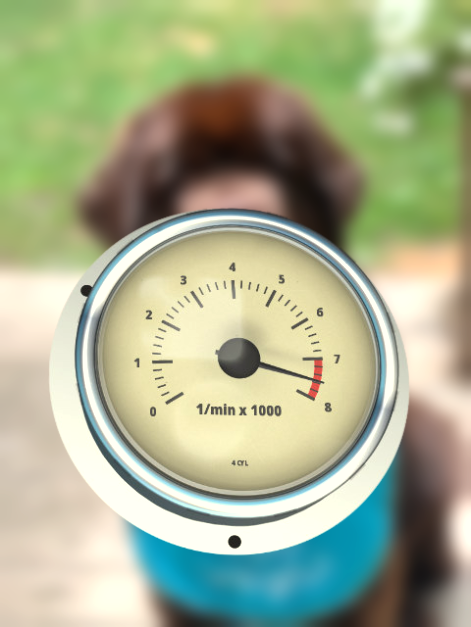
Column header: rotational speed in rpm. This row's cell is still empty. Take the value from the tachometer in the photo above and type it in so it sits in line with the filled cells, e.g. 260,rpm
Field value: 7600,rpm
